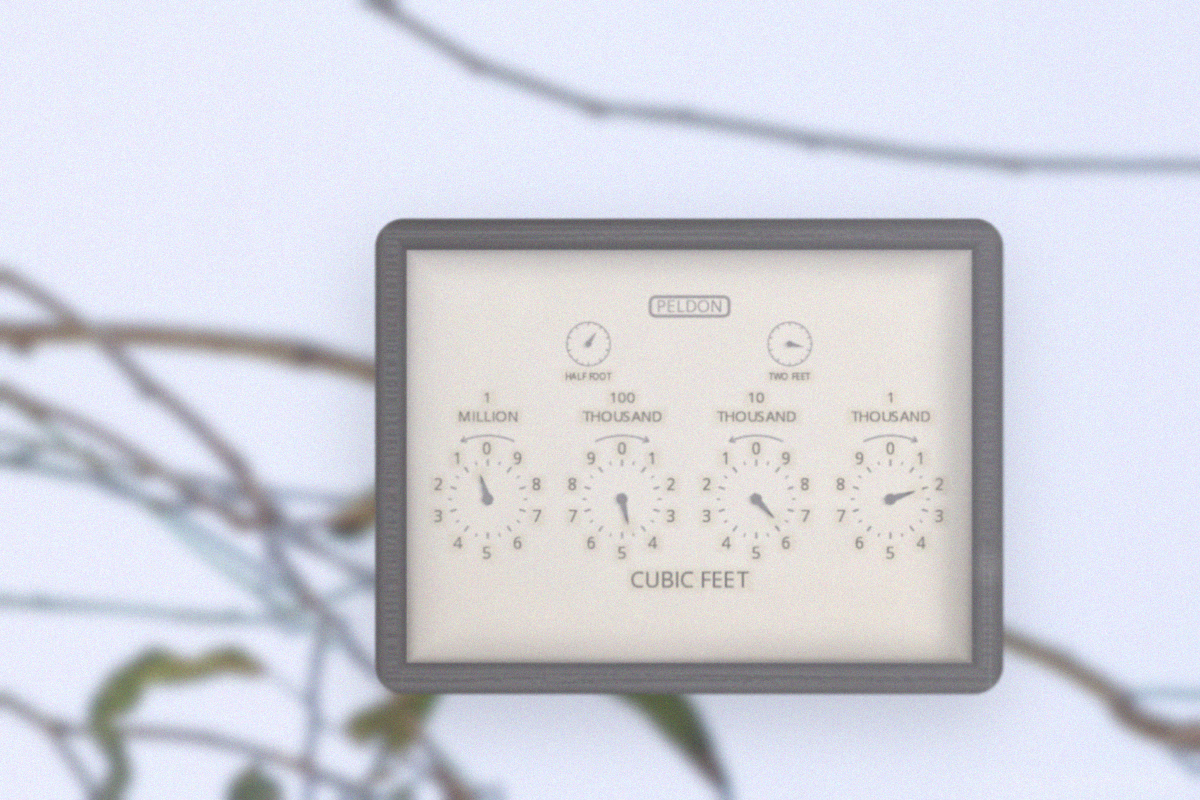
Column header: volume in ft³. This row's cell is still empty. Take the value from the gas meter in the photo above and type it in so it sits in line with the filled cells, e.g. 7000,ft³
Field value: 46200,ft³
